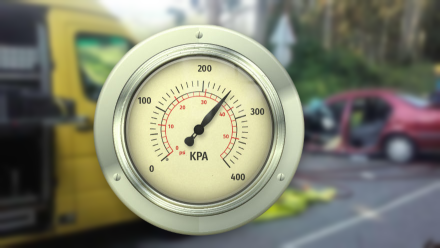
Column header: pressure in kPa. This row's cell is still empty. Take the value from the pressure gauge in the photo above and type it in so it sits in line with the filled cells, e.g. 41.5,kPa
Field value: 250,kPa
